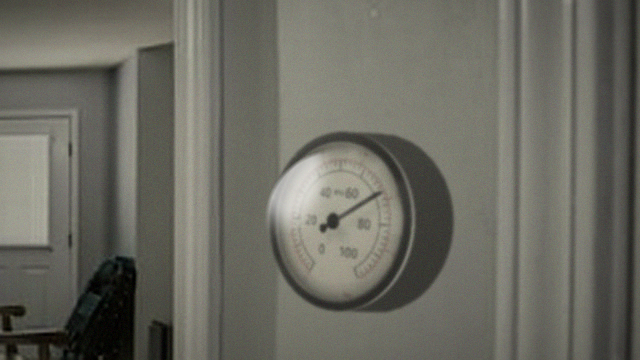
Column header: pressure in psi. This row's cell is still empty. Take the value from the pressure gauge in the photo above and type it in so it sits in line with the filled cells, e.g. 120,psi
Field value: 70,psi
